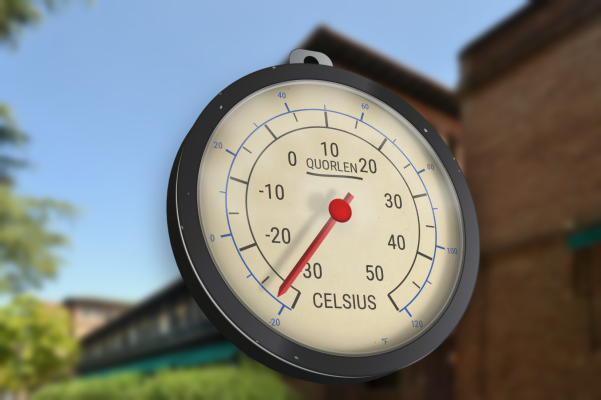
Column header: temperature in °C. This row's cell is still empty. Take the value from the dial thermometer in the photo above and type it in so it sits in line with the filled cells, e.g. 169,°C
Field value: -27.5,°C
